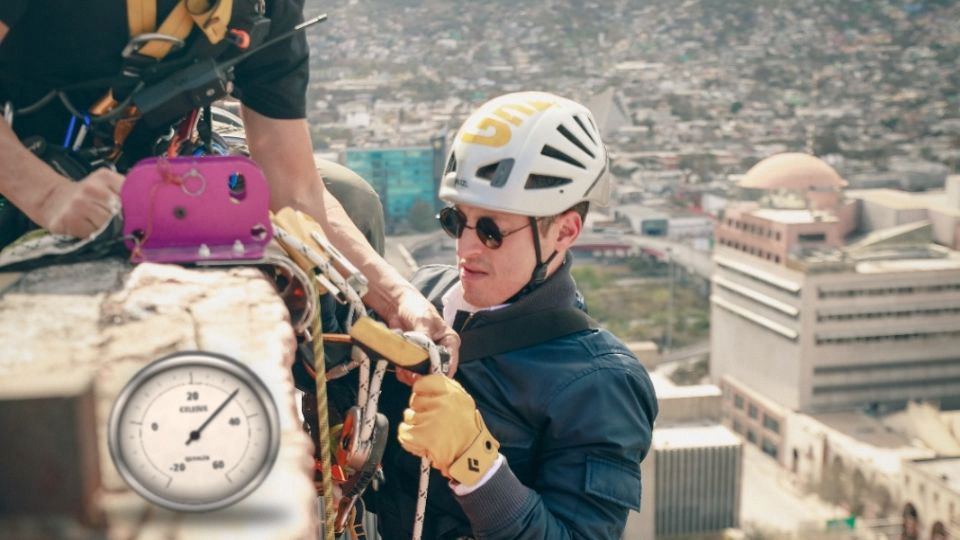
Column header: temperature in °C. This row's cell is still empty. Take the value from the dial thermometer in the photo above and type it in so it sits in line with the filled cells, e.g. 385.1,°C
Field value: 32,°C
